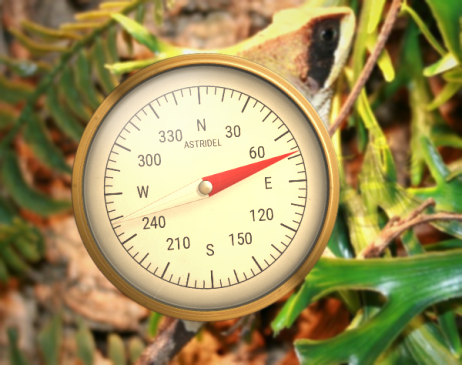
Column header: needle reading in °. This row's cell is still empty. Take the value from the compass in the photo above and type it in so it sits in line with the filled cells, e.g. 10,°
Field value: 72.5,°
